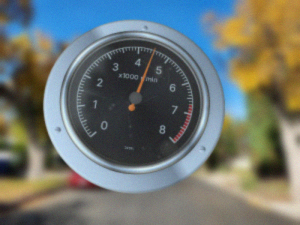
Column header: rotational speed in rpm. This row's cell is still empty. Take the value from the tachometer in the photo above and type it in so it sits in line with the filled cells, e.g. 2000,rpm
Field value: 4500,rpm
